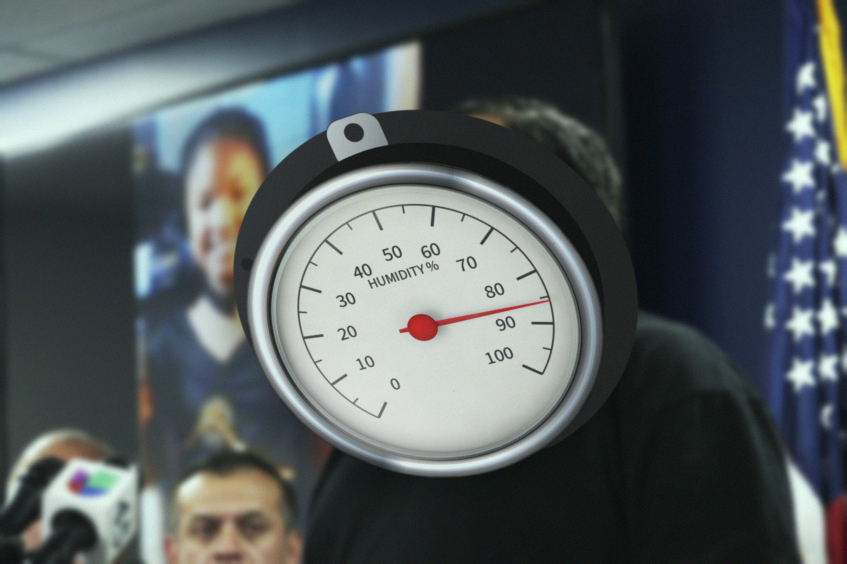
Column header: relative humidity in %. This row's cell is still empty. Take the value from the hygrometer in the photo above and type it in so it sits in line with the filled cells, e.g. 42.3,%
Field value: 85,%
